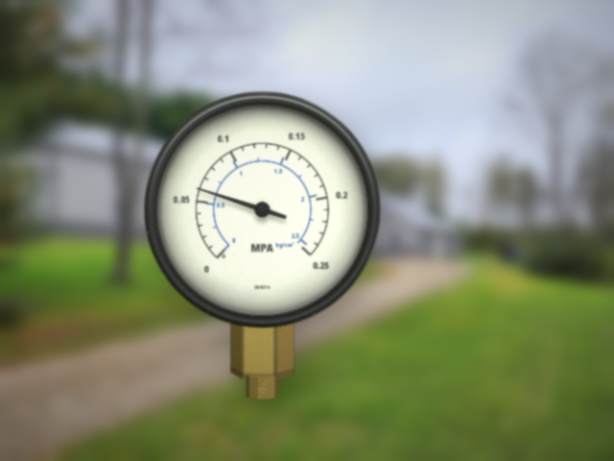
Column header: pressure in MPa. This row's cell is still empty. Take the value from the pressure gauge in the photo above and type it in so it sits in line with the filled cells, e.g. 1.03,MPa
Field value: 0.06,MPa
